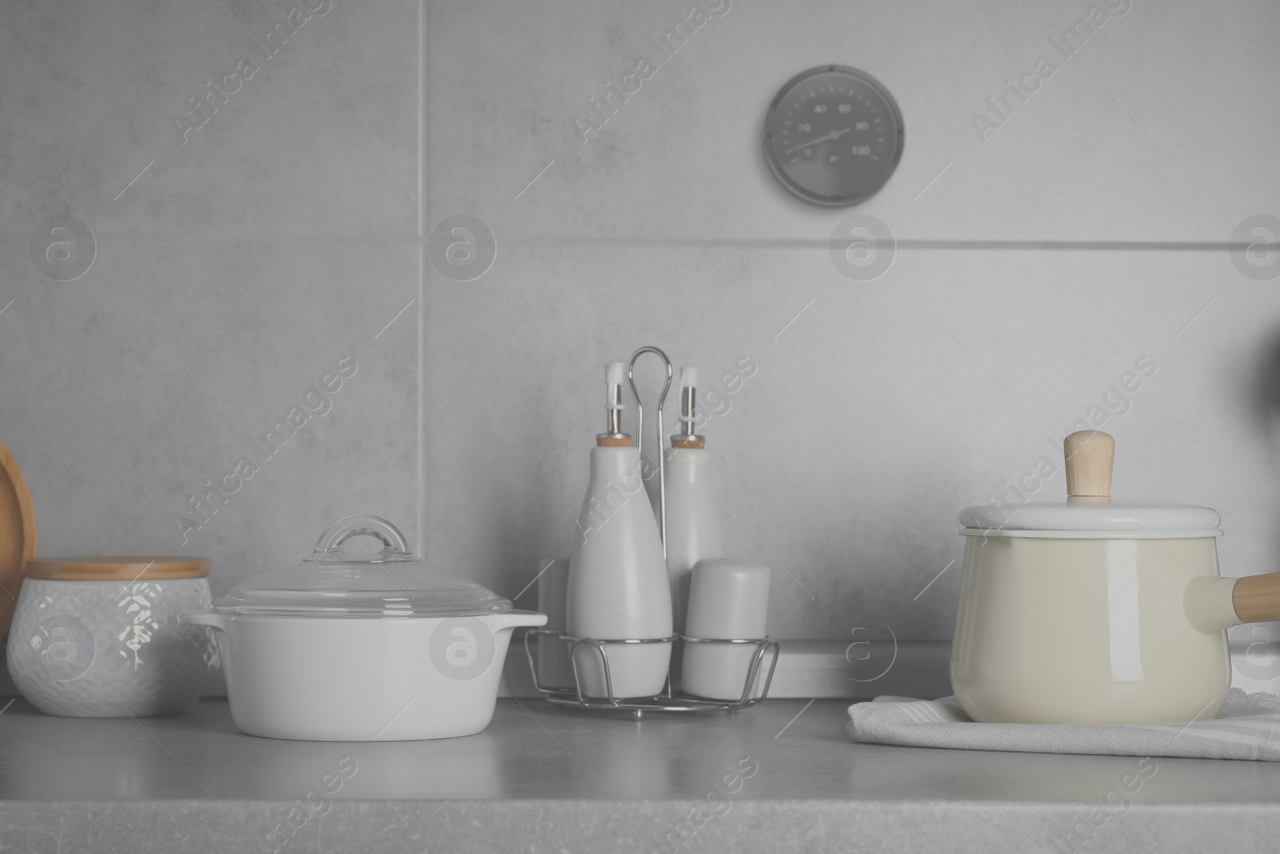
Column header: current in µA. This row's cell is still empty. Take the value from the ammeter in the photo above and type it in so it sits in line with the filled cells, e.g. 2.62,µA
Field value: 5,µA
